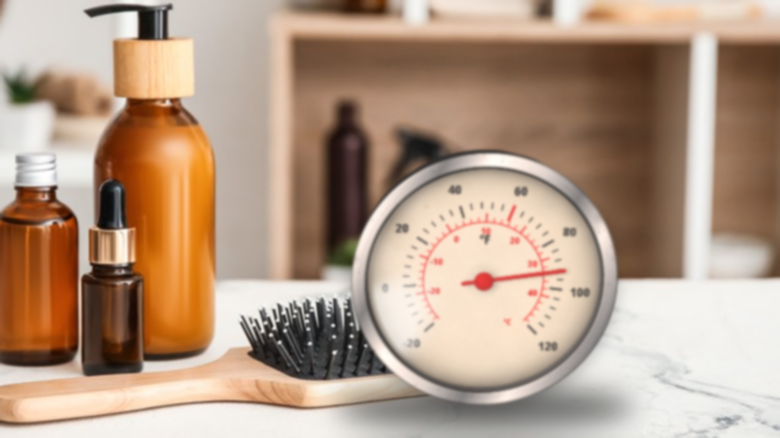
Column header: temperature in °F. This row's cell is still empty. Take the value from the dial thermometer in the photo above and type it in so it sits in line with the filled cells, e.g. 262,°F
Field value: 92,°F
